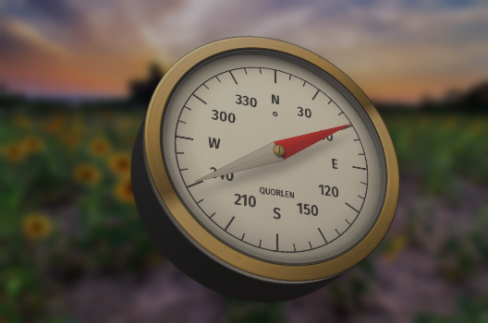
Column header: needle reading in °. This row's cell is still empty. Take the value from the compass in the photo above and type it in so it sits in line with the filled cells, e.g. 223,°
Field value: 60,°
